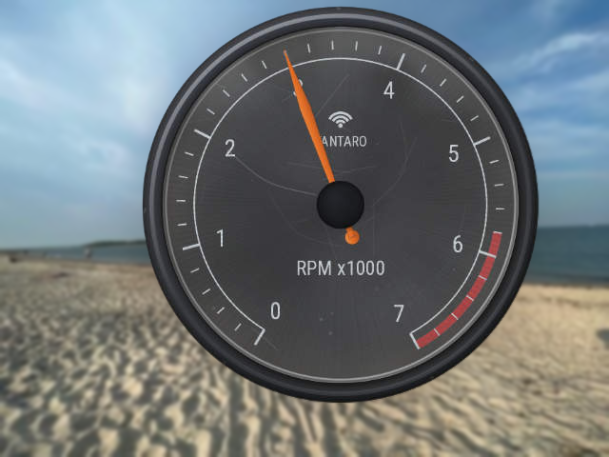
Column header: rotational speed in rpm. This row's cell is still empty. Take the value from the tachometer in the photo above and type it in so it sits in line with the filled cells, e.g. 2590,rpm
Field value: 3000,rpm
